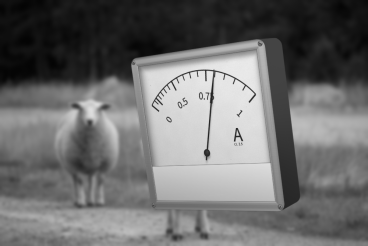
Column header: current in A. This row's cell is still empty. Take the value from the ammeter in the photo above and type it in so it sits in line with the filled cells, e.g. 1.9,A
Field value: 0.8,A
